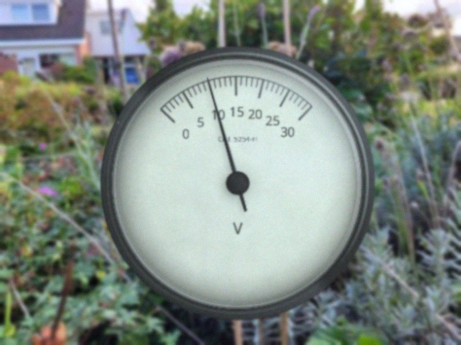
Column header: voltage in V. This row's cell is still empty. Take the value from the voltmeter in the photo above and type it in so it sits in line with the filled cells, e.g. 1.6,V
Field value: 10,V
